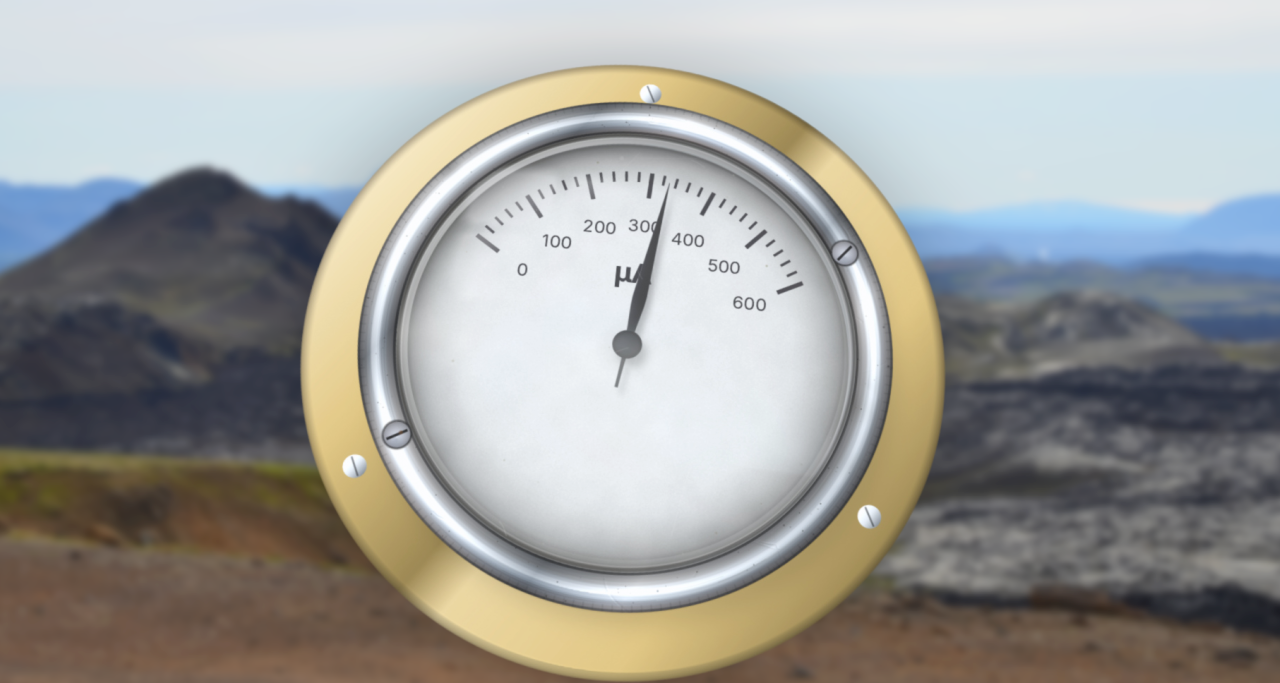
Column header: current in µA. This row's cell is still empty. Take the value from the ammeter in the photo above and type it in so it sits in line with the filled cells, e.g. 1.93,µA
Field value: 330,µA
